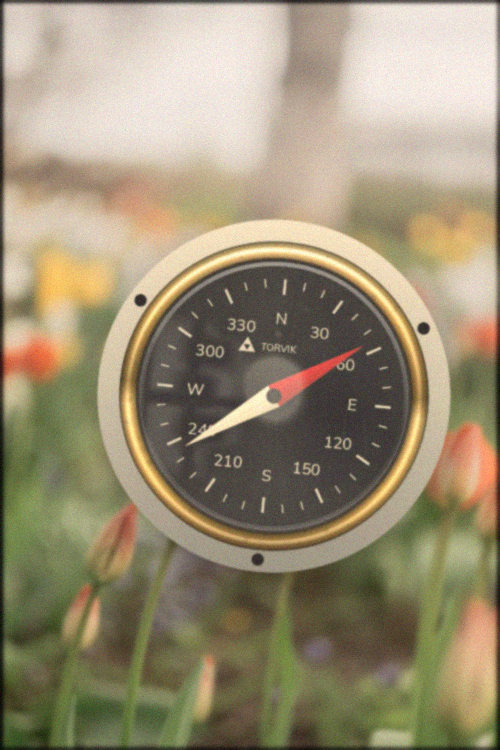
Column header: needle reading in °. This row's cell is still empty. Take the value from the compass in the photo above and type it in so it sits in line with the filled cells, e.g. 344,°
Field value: 55,°
